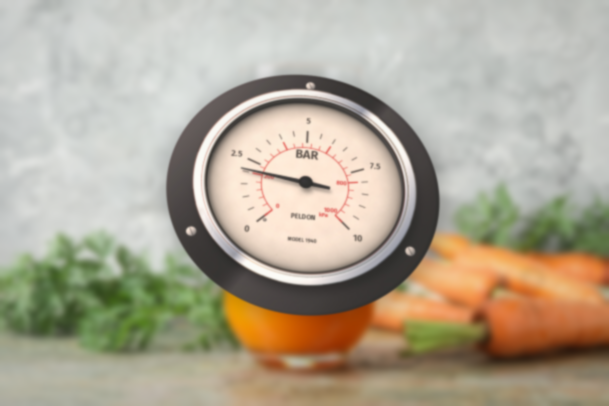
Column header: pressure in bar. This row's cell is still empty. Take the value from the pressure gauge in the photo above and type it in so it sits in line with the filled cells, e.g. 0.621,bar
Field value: 2,bar
